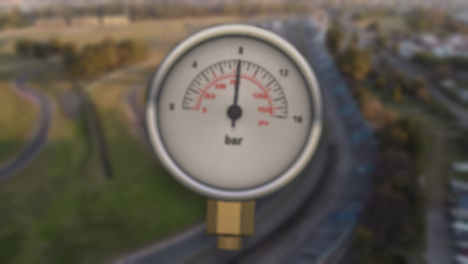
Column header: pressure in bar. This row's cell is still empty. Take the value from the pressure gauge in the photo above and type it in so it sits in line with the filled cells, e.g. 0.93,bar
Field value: 8,bar
